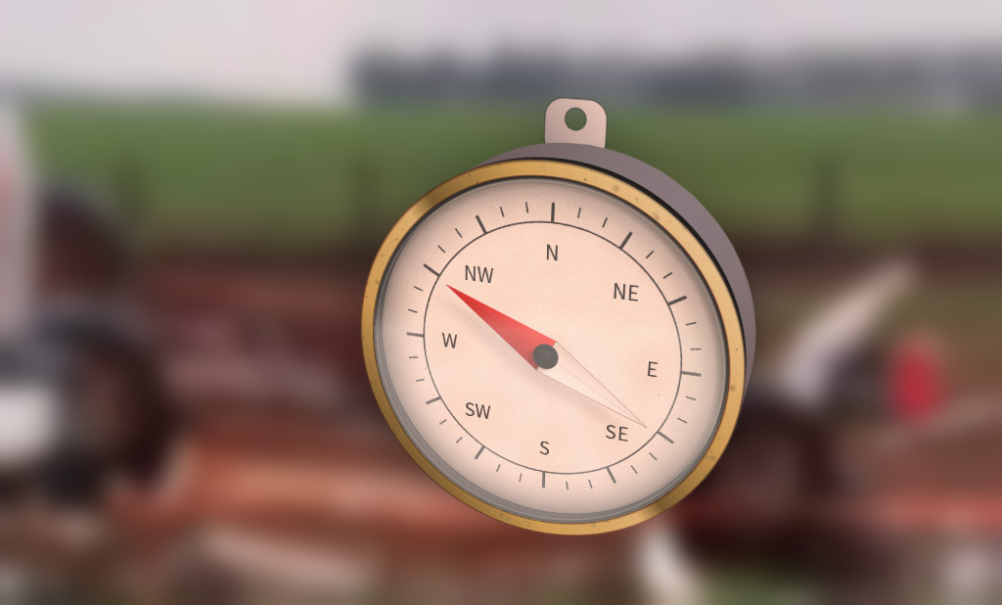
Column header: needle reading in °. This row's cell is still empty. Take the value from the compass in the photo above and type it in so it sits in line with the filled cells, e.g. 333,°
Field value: 300,°
